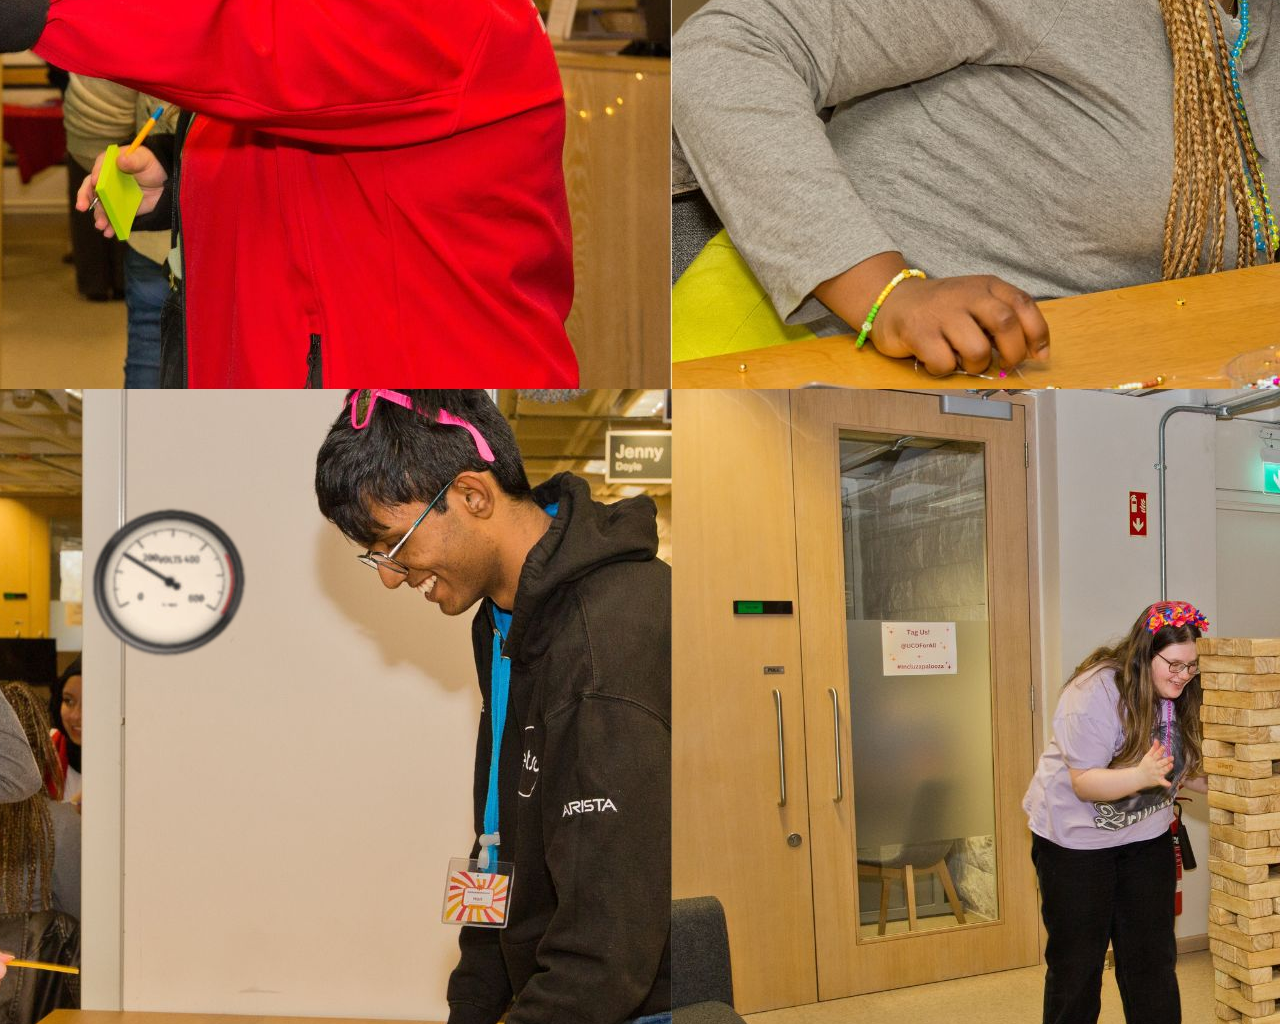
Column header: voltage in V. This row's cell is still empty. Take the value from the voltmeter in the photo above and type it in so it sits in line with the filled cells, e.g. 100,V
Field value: 150,V
